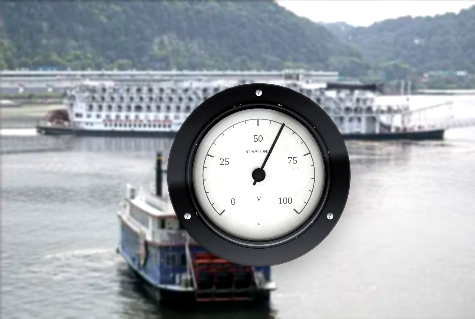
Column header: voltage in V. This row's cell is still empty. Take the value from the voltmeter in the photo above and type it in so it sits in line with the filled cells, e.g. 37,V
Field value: 60,V
